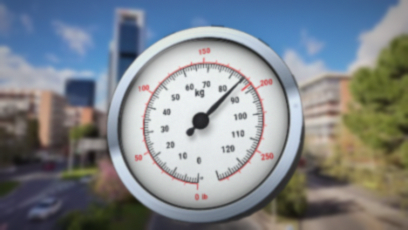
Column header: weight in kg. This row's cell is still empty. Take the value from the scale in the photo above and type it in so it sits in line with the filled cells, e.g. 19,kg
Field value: 85,kg
